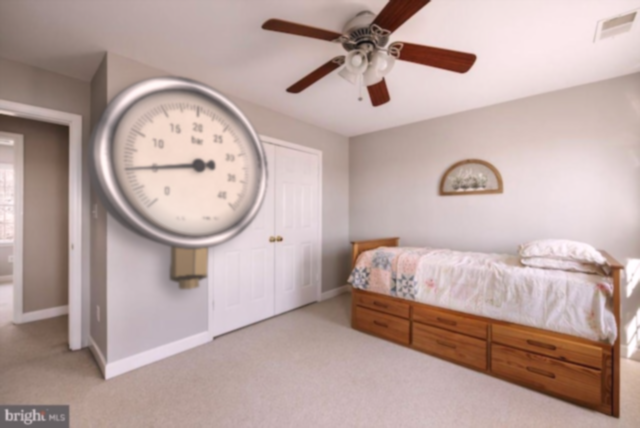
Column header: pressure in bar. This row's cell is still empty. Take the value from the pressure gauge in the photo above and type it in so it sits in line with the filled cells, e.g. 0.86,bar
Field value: 5,bar
